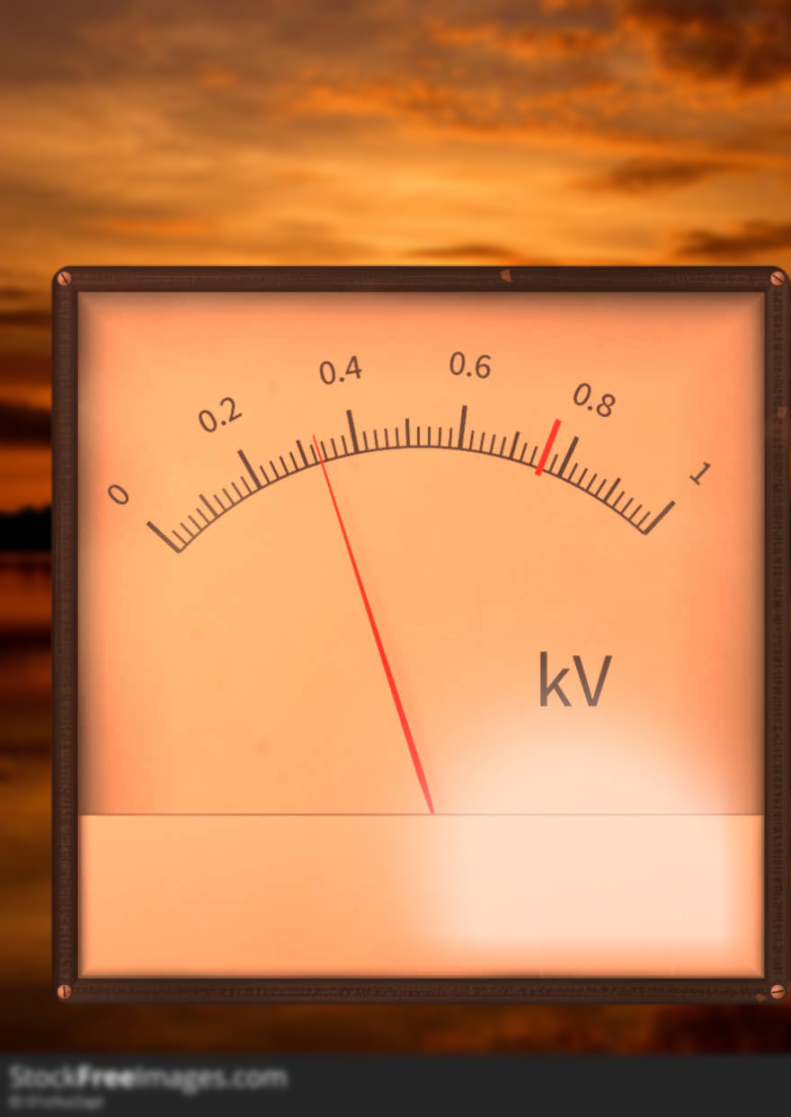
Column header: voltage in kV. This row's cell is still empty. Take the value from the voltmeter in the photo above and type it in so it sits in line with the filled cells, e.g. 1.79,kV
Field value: 0.33,kV
